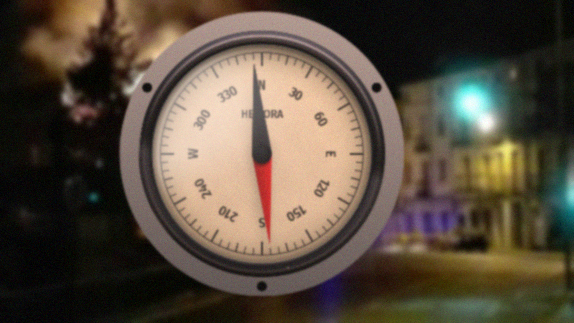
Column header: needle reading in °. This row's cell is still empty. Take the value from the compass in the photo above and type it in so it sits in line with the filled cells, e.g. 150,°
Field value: 175,°
